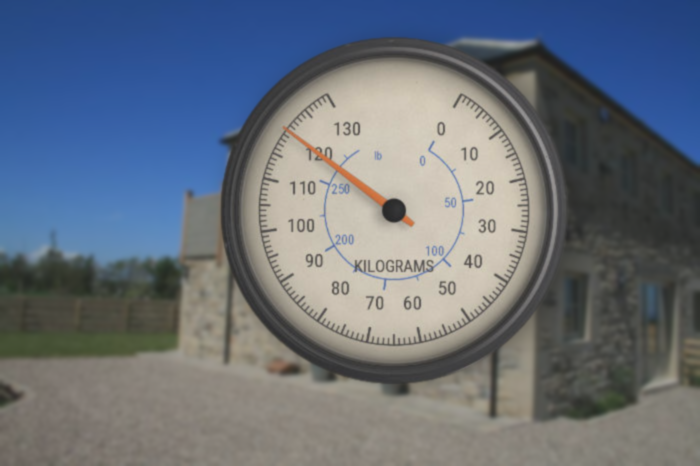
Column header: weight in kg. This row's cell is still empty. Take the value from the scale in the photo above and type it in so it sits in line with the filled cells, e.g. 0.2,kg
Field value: 120,kg
